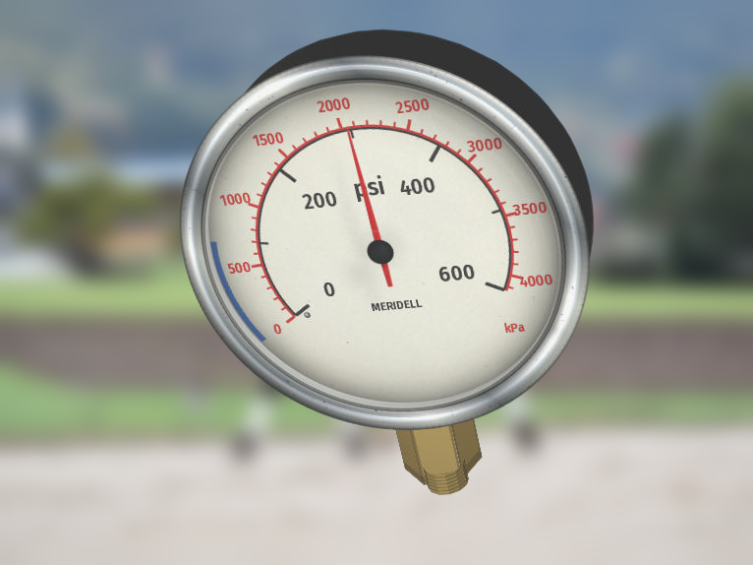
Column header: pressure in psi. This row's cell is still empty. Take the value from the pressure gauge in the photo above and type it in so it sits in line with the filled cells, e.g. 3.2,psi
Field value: 300,psi
